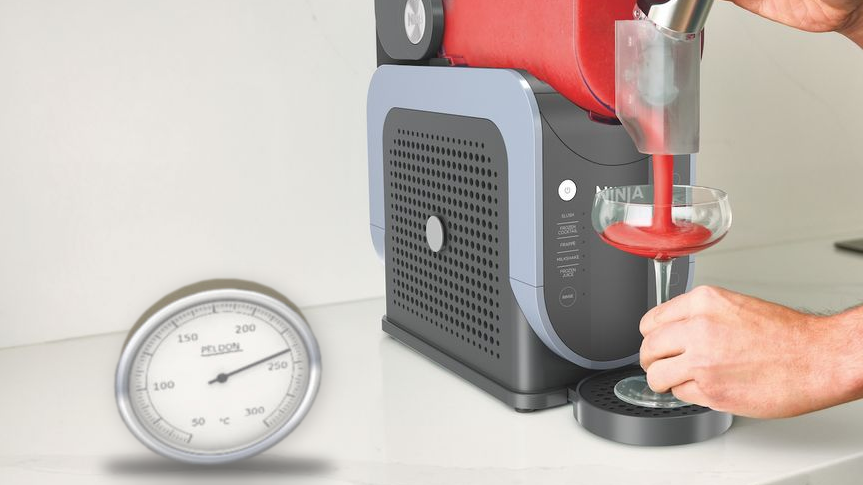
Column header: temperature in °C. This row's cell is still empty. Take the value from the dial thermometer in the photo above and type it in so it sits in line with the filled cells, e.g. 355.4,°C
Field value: 237.5,°C
